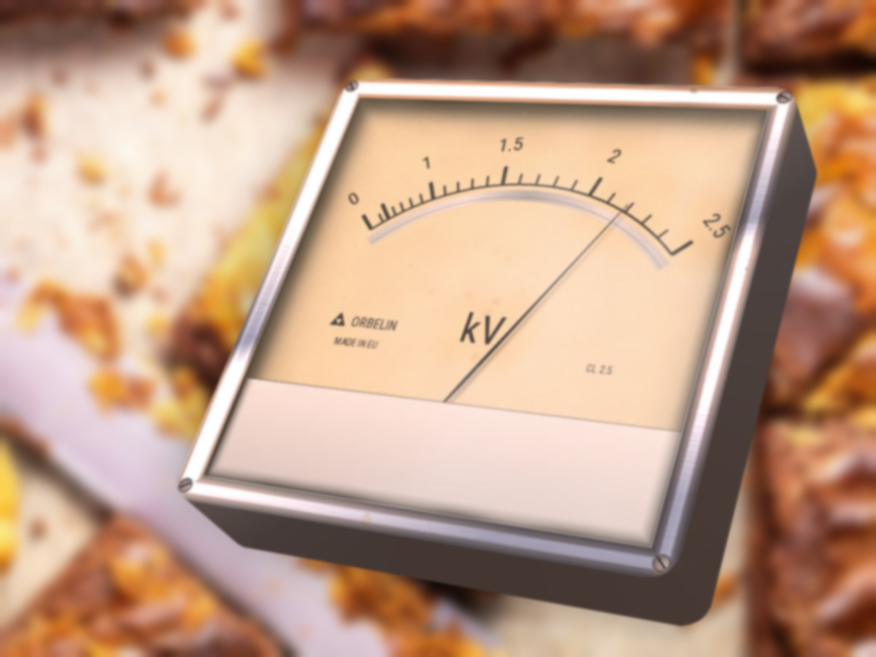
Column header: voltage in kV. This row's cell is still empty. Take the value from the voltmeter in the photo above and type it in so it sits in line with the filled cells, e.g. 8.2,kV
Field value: 2.2,kV
